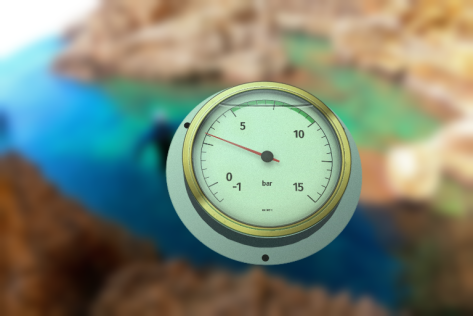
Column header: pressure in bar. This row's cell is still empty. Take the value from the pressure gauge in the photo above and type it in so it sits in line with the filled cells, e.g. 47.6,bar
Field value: 3,bar
